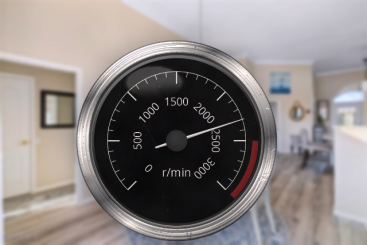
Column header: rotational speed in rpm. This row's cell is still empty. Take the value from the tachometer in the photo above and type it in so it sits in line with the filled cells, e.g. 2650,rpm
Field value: 2300,rpm
